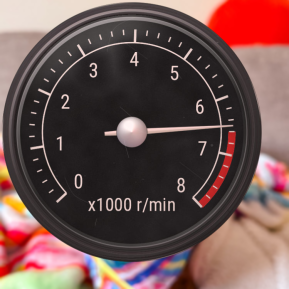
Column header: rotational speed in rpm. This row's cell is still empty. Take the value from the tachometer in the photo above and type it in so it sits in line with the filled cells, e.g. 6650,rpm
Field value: 6500,rpm
